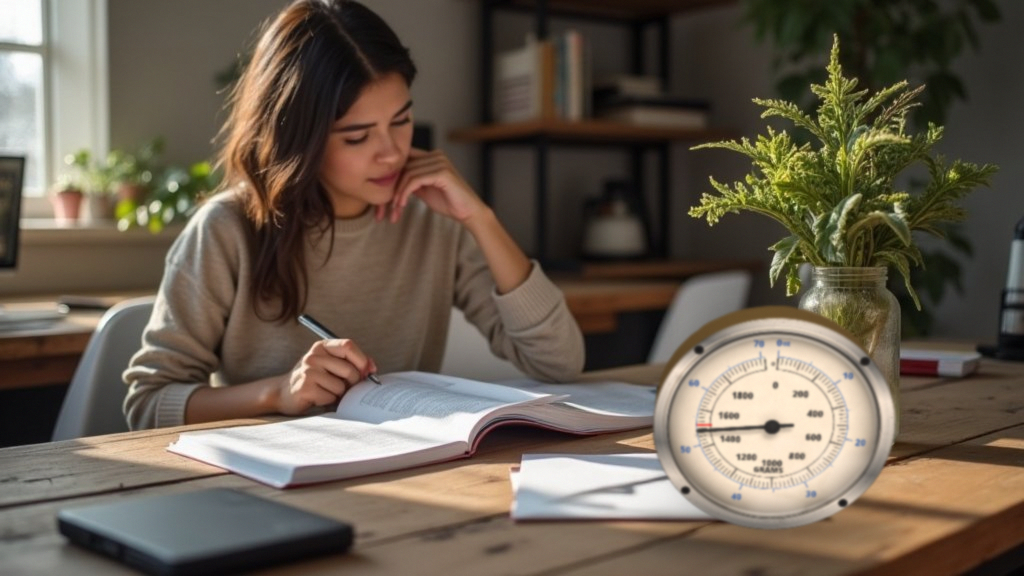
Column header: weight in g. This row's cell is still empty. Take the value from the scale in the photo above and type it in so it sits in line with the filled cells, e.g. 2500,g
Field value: 1500,g
